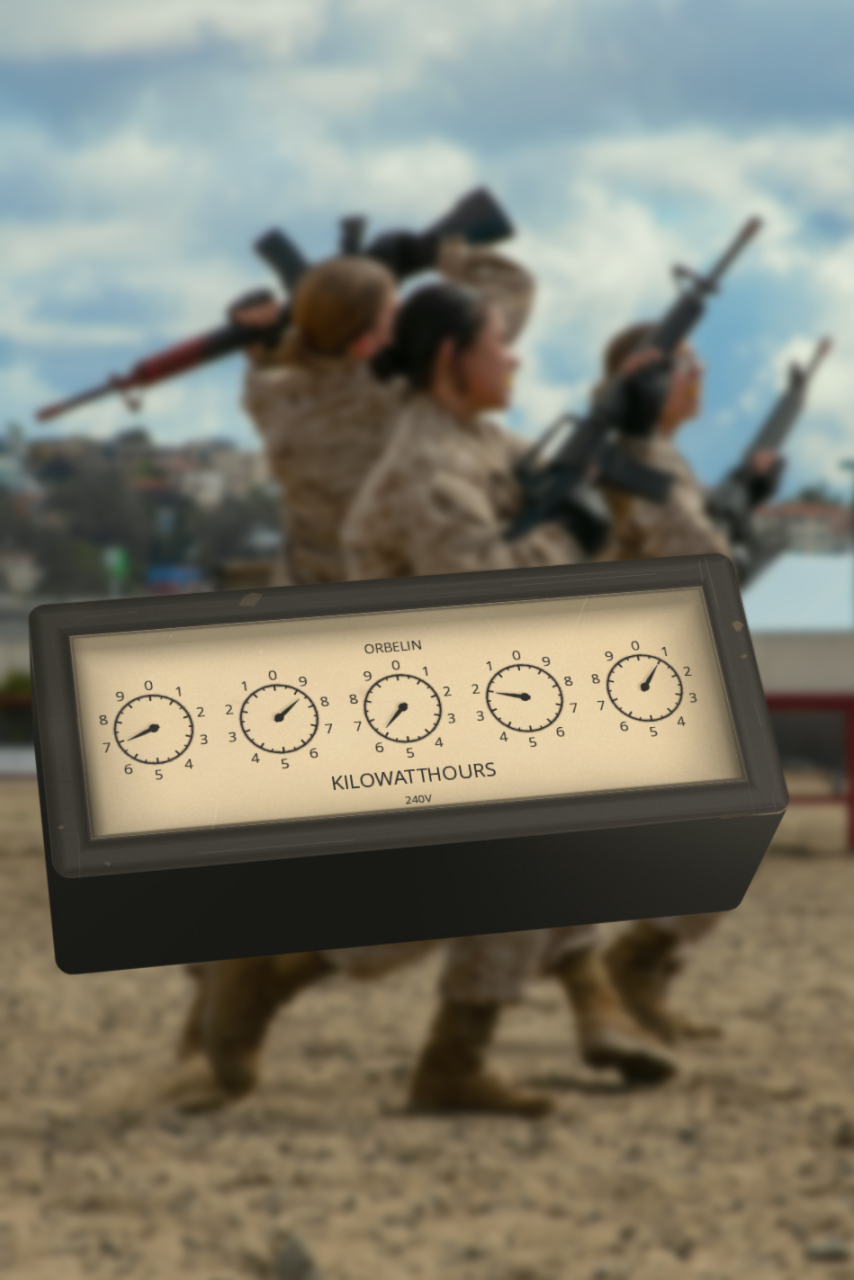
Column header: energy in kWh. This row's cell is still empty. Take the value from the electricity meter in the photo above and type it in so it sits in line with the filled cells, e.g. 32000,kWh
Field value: 68621,kWh
